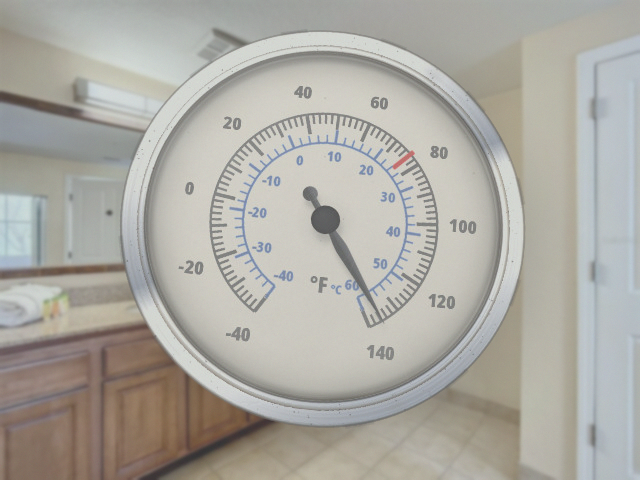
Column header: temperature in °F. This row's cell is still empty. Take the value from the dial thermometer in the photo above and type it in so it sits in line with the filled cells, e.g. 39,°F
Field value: 136,°F
